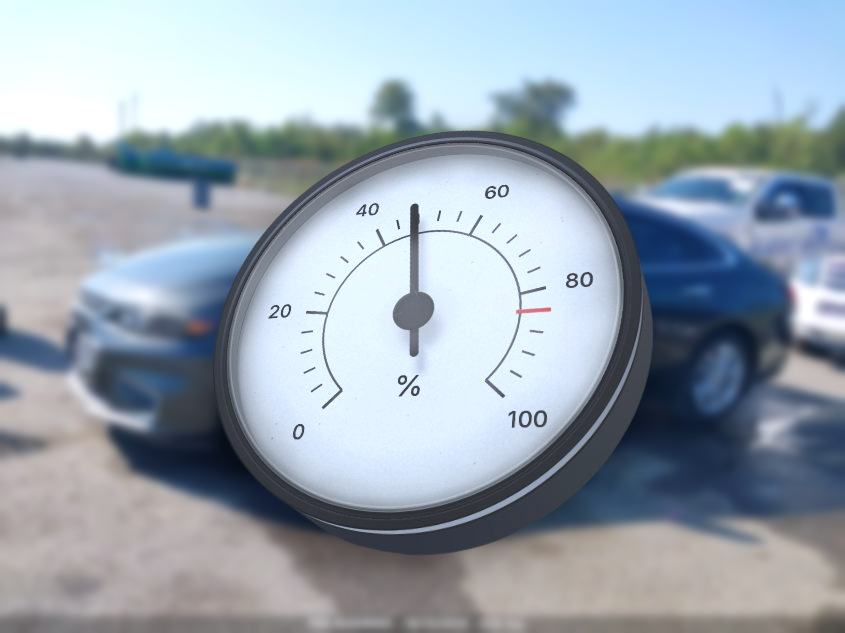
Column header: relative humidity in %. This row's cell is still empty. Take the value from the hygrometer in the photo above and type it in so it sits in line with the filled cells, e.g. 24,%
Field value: 48,%
